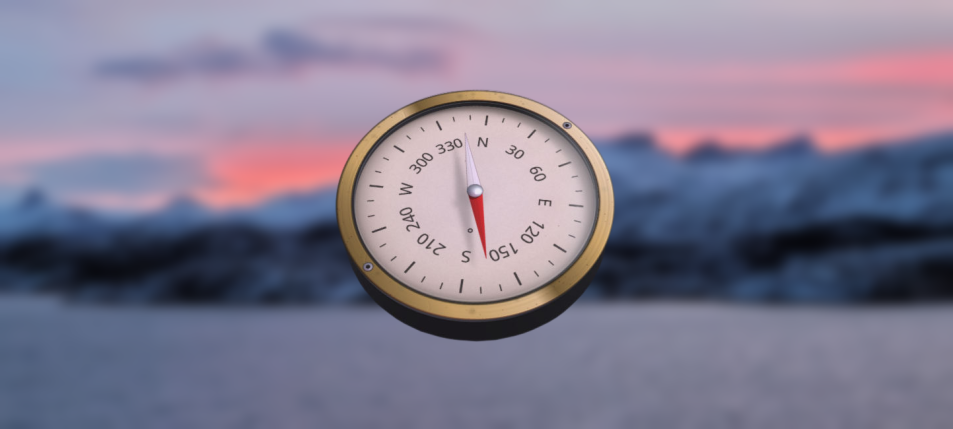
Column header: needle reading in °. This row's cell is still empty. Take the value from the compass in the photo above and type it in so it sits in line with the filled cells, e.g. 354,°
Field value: 165,°
